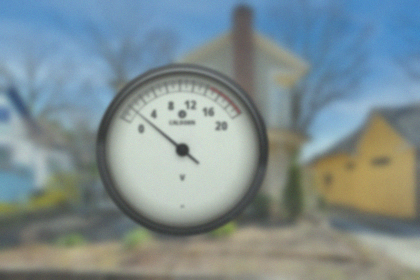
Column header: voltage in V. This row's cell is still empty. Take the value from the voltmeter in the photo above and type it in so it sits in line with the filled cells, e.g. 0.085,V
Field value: 2,V
